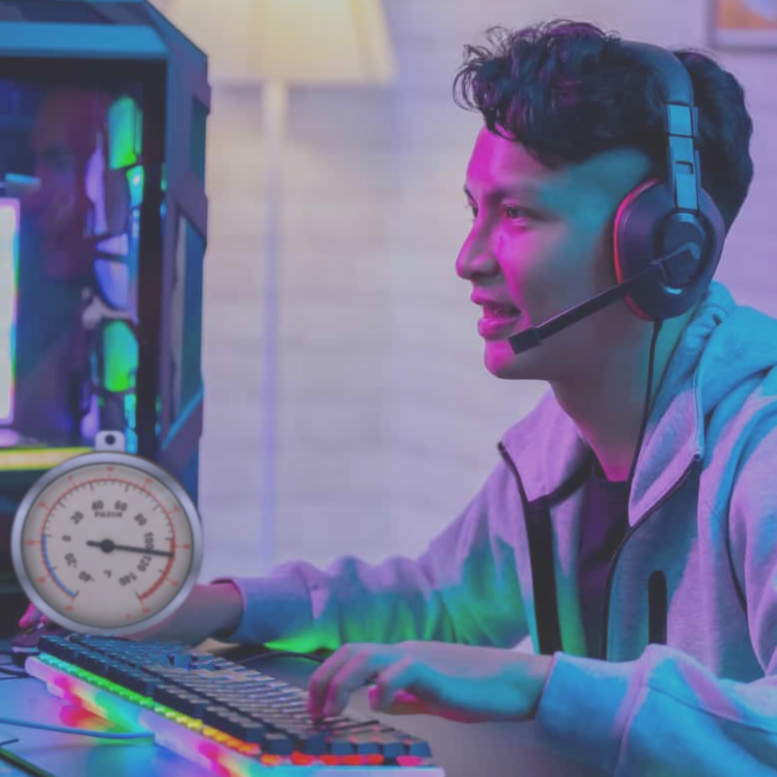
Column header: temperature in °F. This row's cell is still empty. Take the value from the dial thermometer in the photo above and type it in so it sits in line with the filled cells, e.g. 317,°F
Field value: 108,°F
